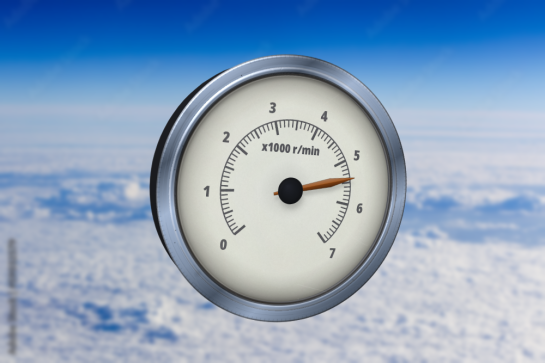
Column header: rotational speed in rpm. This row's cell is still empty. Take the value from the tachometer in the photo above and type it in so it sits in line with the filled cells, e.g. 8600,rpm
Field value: 5400,rpm
